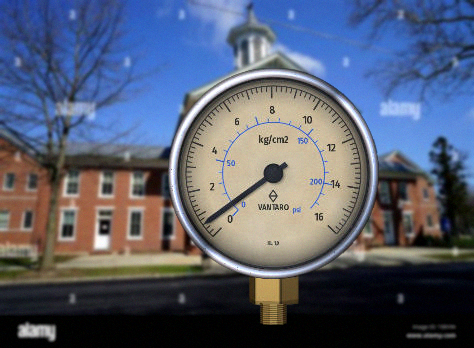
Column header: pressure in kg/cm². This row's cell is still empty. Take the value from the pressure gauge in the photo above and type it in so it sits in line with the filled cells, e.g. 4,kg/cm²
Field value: 0.6,kg/cm²
